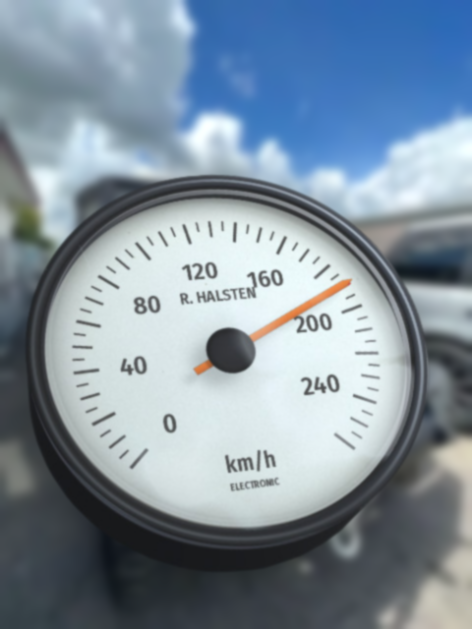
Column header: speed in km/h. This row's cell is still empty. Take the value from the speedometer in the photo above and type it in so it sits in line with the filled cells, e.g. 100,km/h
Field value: 190,km/h
